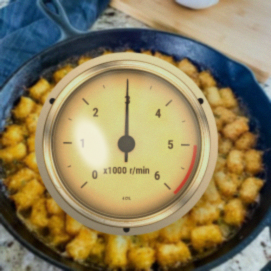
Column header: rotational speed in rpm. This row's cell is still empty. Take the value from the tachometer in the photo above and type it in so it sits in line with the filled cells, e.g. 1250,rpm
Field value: 3000,rpm
